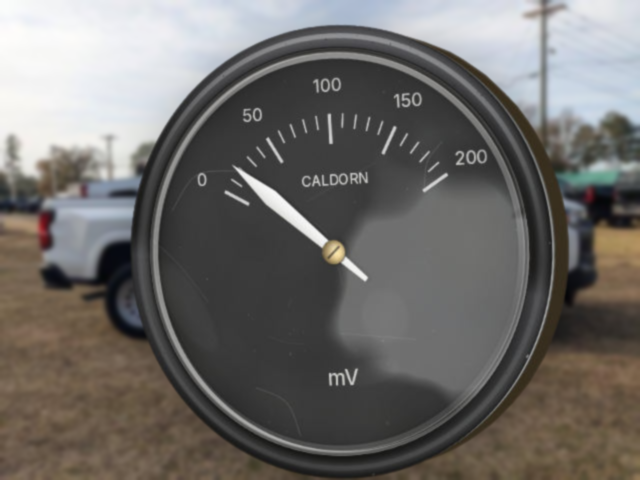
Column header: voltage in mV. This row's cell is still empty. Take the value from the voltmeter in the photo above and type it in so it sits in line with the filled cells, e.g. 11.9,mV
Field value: 20,mV
